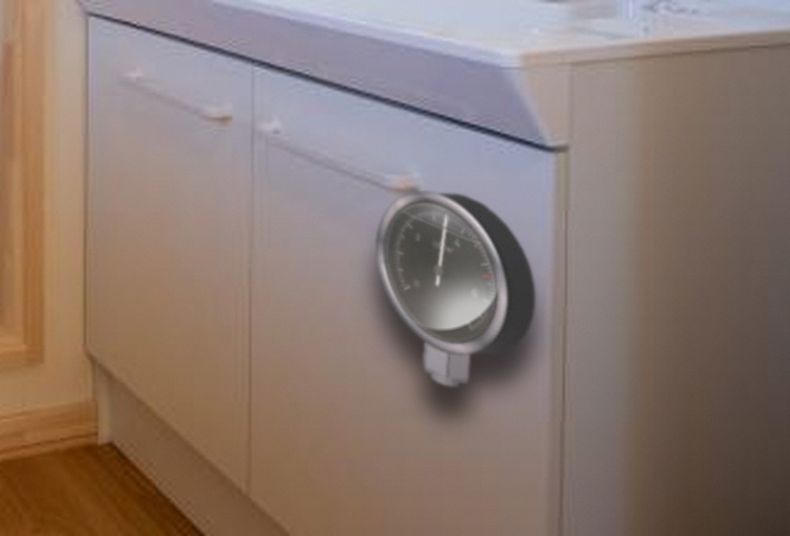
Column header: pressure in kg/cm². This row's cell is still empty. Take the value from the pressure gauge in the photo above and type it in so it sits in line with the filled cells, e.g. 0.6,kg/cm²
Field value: 3.5,kg/cm²
